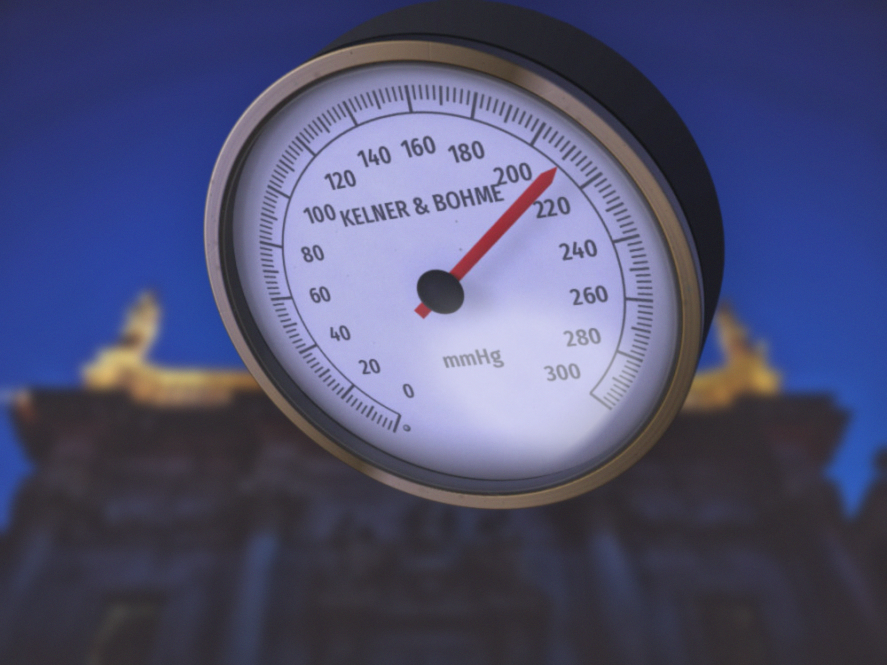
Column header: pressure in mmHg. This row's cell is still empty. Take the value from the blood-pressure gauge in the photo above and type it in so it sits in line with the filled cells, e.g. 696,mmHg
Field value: 210,mmHg
